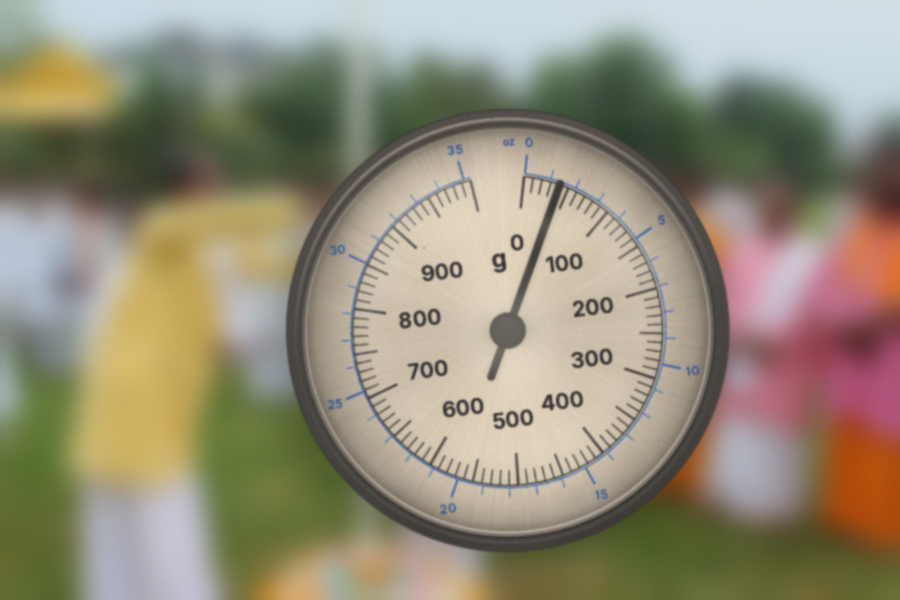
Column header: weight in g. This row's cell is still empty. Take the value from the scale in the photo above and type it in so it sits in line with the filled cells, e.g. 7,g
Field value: 40,g
